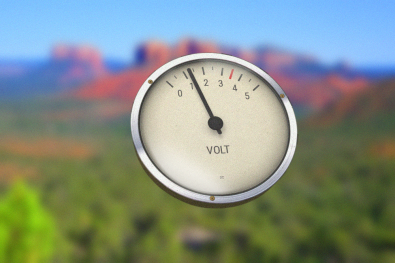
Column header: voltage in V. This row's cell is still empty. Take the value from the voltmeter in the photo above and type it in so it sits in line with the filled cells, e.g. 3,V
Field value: 1.25,V
